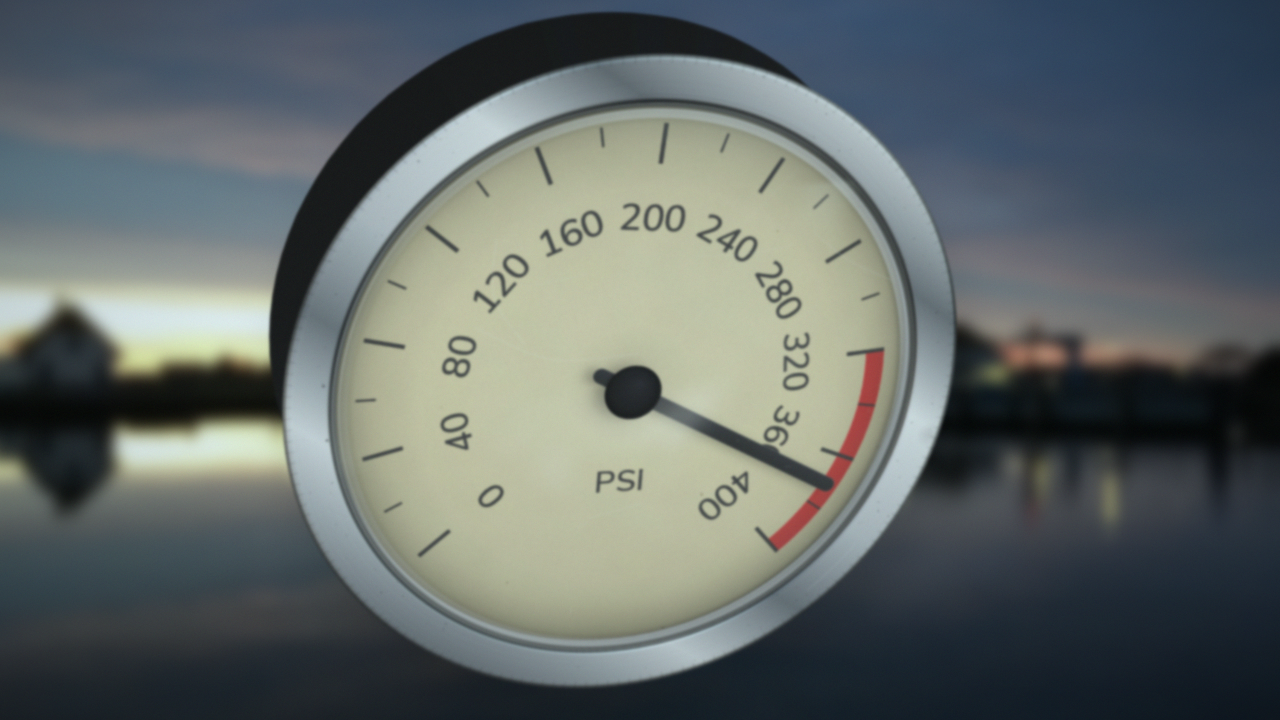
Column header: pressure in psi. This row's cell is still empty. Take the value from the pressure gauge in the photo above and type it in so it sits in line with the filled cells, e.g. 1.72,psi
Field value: 370,psi
